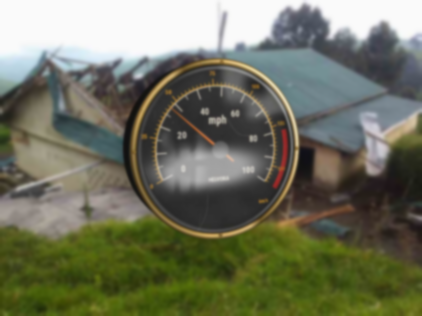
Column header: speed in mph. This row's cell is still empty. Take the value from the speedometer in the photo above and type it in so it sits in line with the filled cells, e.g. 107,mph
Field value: 27.5,mph
